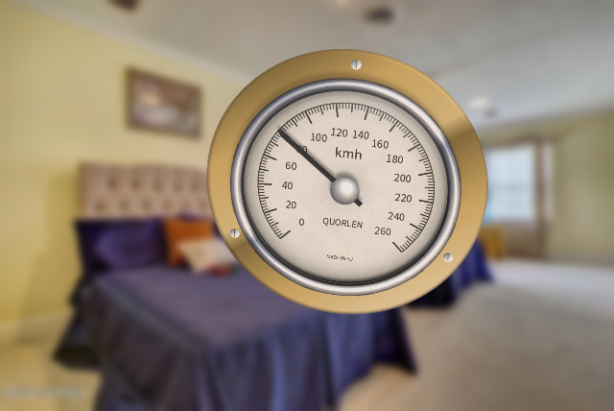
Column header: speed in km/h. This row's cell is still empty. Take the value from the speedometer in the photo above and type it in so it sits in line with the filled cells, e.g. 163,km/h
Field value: 80,km/h
